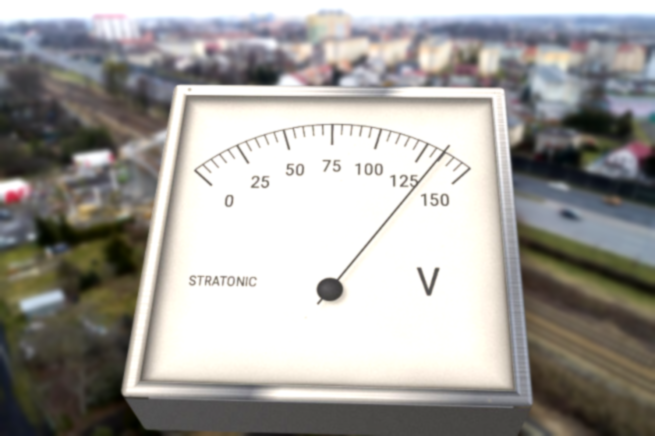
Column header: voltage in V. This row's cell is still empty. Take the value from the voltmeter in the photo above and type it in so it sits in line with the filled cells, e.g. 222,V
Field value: 135,V
